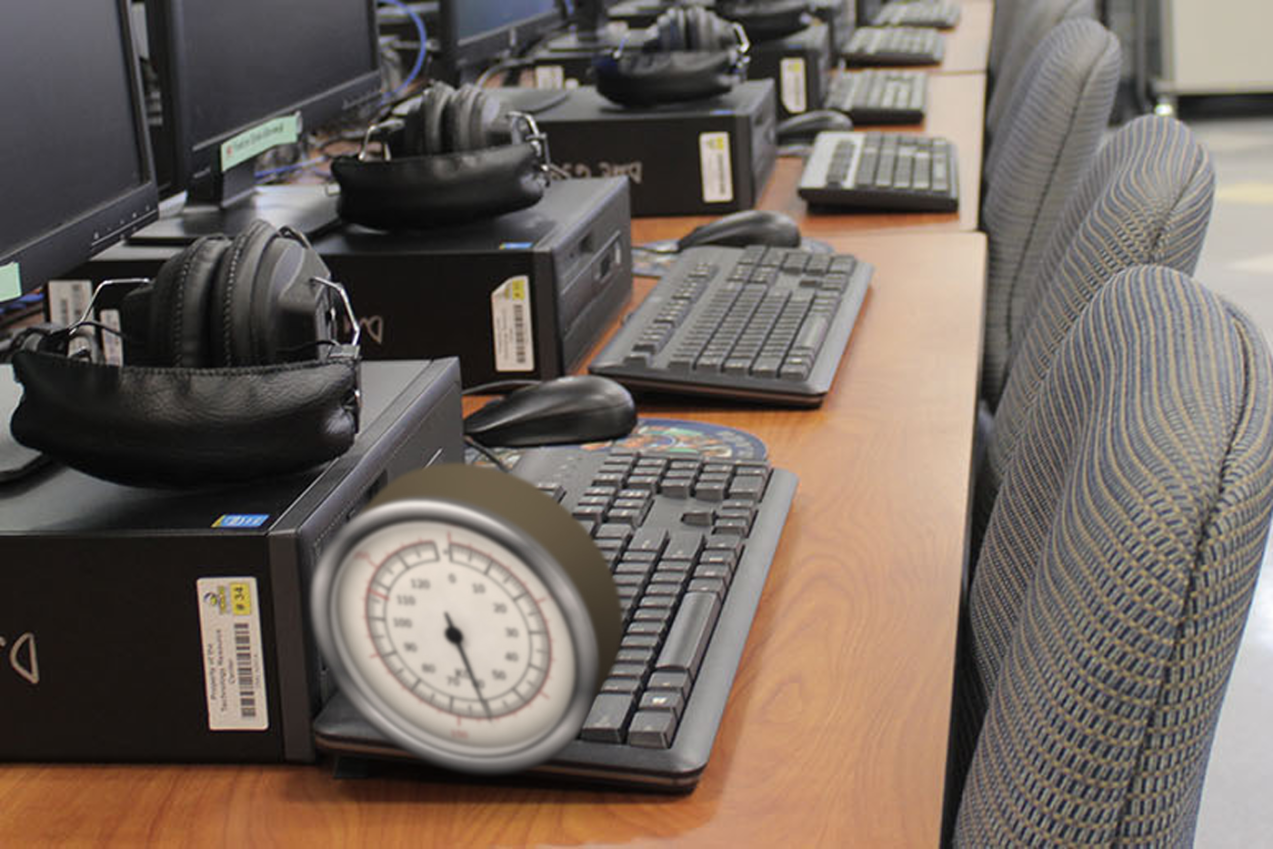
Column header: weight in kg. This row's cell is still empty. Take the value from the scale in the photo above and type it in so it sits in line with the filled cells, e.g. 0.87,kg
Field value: 60,kg
